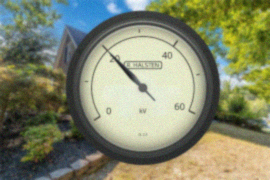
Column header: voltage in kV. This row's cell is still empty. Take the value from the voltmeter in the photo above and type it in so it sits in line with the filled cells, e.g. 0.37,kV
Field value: 20,kV
